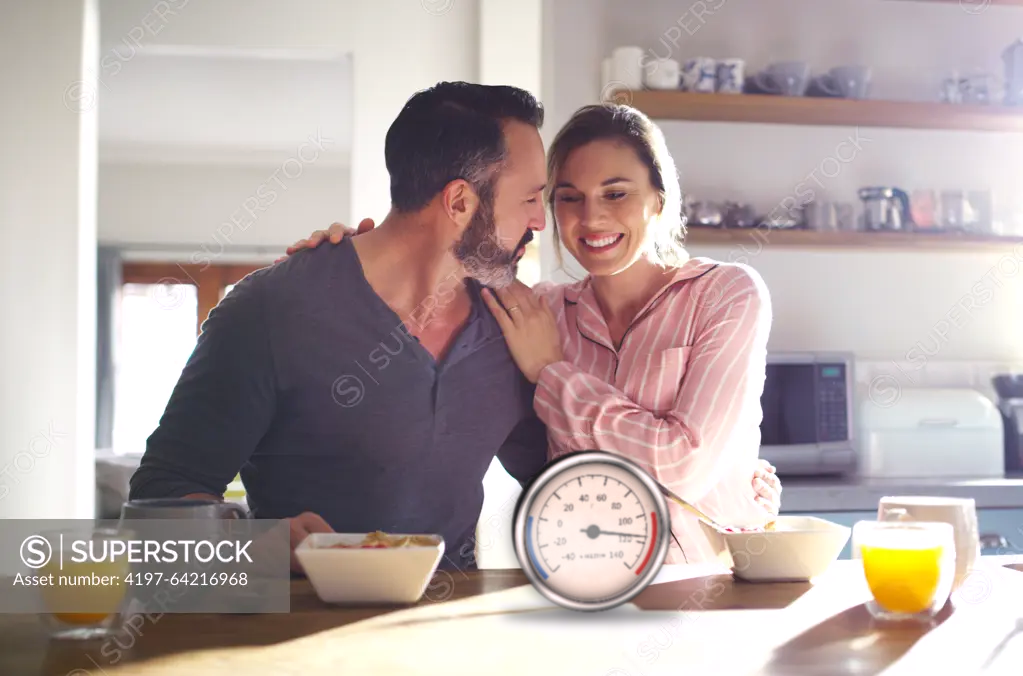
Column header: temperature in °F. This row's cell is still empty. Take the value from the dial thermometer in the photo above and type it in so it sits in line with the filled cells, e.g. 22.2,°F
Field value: 115,°F
